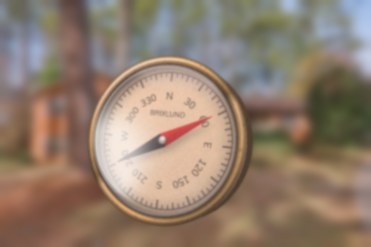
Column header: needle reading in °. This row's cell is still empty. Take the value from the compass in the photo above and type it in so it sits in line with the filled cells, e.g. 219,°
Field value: 60,°
